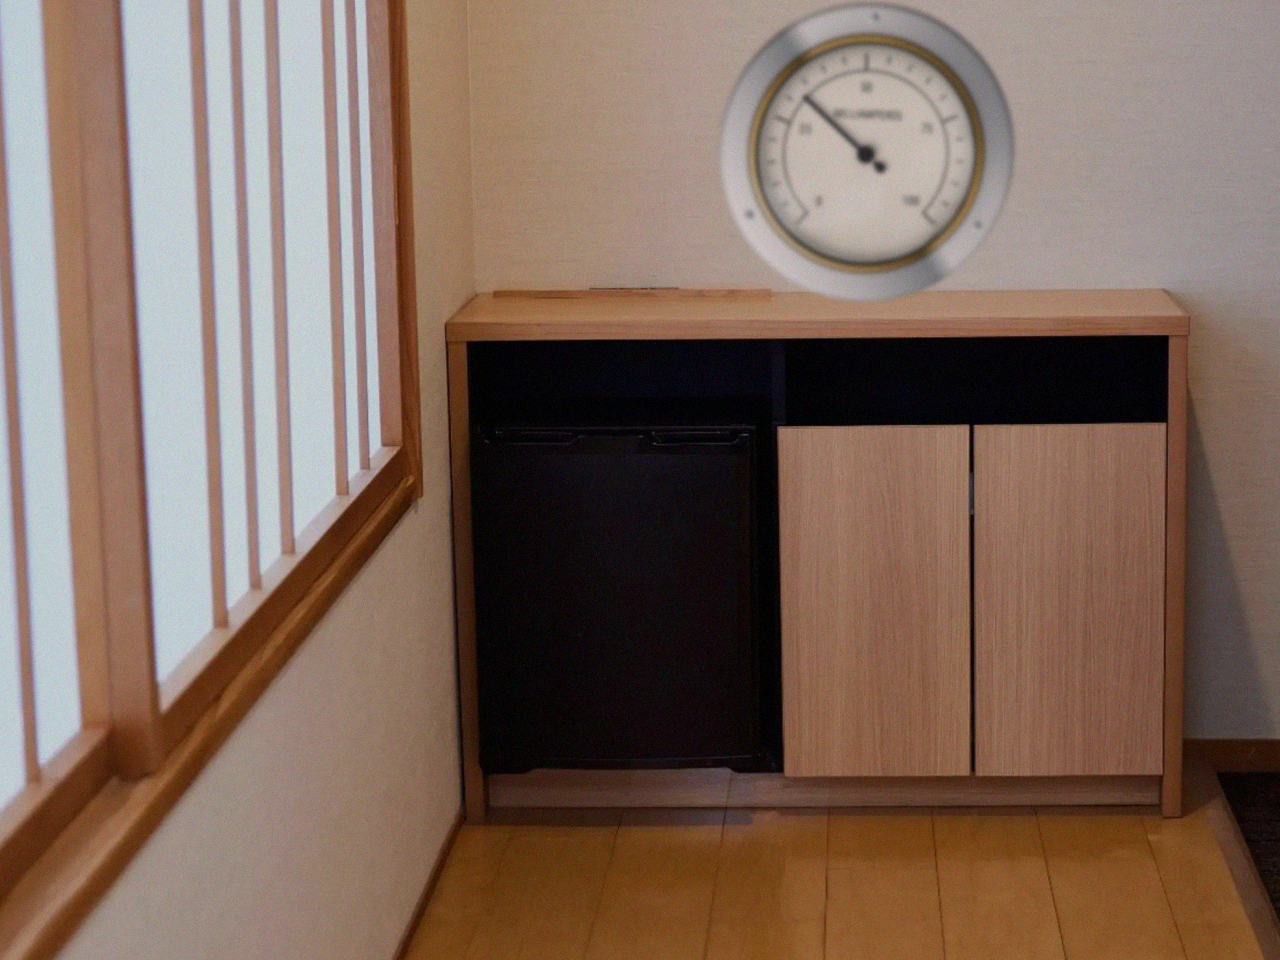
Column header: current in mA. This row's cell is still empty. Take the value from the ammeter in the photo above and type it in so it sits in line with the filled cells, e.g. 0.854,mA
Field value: 32.5,mA
